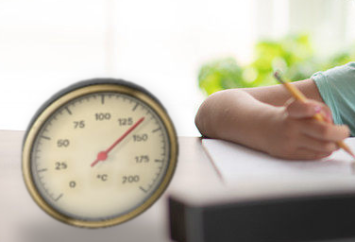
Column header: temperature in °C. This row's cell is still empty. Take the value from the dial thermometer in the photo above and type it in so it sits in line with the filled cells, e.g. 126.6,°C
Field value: 135,°C
